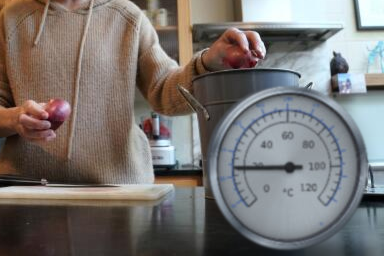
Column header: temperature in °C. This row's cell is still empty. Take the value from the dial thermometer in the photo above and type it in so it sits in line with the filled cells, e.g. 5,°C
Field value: 20,°C
